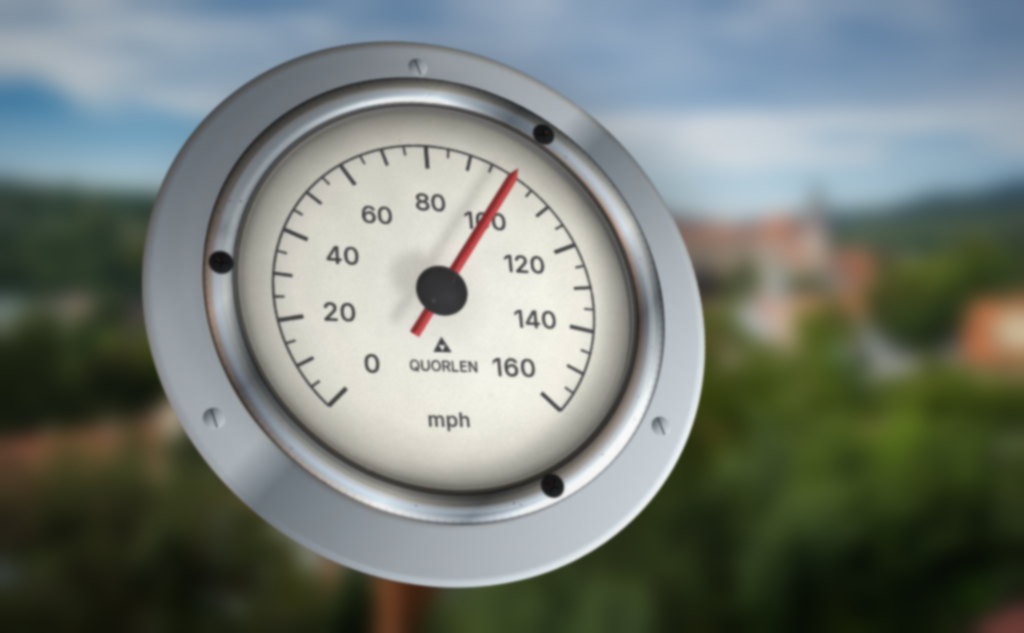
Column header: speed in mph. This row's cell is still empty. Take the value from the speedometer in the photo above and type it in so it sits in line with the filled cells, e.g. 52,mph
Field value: 100,mph
